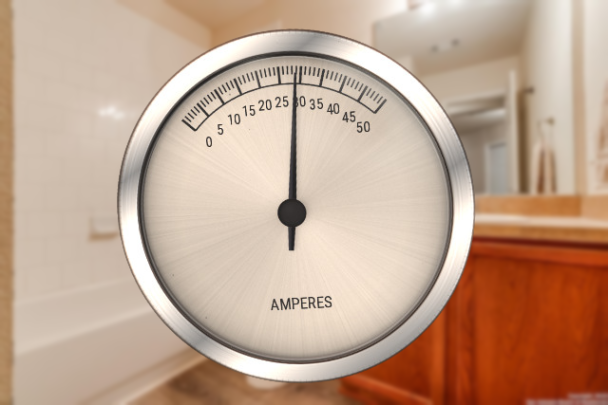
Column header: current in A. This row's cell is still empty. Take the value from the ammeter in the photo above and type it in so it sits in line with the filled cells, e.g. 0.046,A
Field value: 29,A
